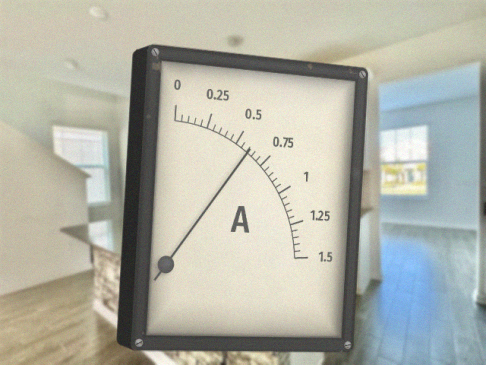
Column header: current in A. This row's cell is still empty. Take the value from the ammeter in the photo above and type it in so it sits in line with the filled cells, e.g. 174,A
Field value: 0.6,A
